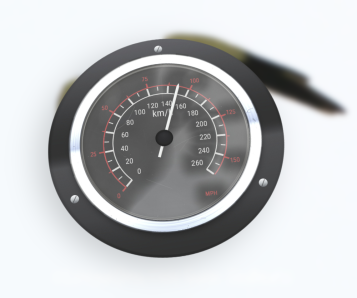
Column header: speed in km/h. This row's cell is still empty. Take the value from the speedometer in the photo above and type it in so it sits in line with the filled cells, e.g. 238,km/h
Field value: 150,km/h
